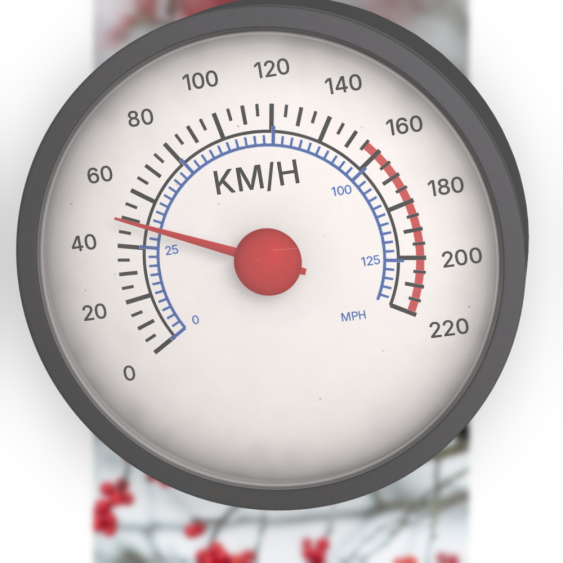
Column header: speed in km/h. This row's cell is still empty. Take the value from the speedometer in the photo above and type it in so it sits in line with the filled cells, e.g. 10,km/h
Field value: 50,km/h
